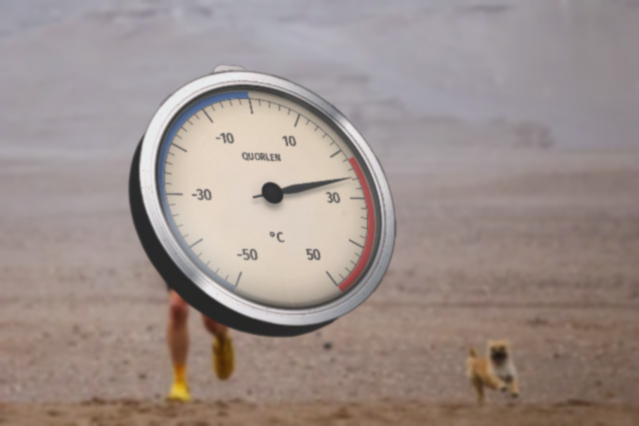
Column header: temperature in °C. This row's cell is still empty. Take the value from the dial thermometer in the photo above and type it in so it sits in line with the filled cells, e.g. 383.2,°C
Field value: 26,°C
